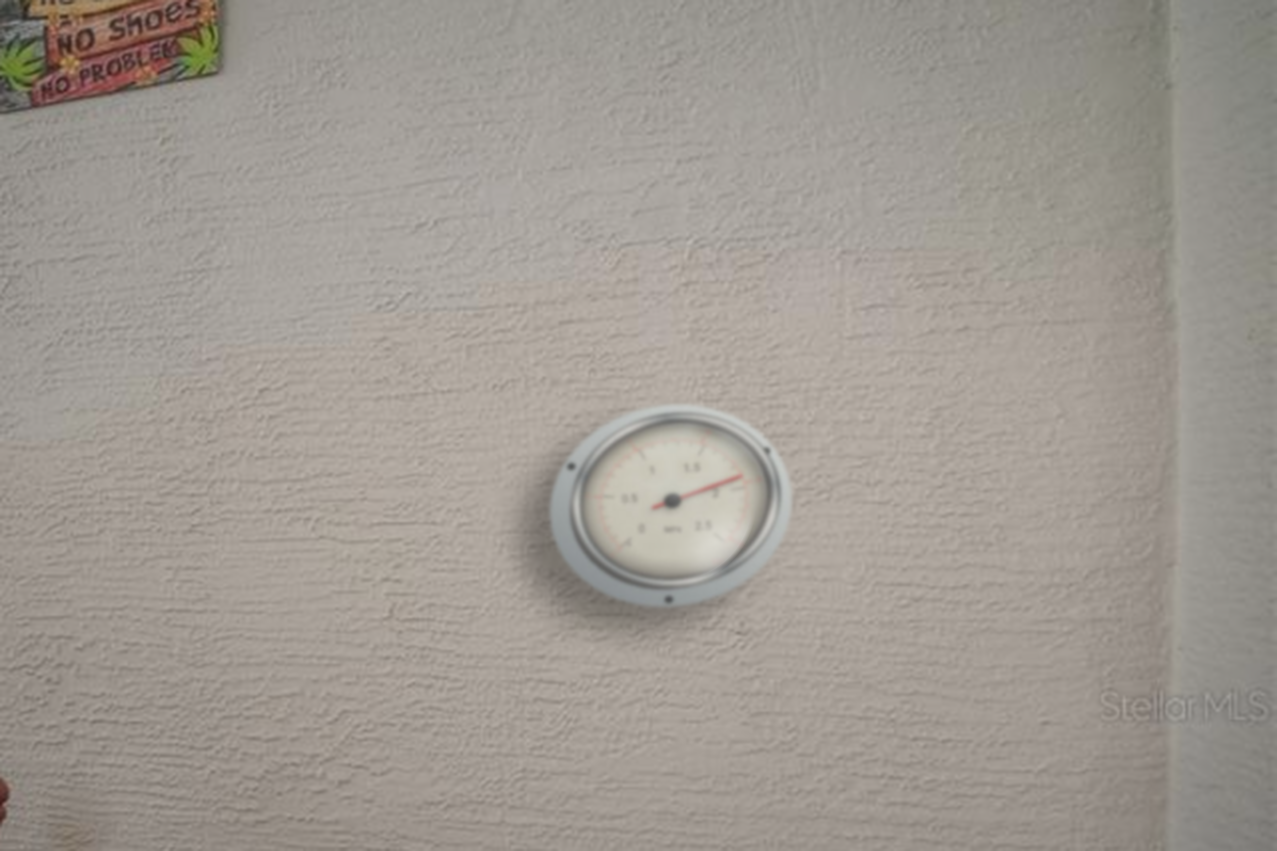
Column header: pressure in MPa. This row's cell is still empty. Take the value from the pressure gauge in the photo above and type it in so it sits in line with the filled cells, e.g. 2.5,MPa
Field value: 1.9,MPa
